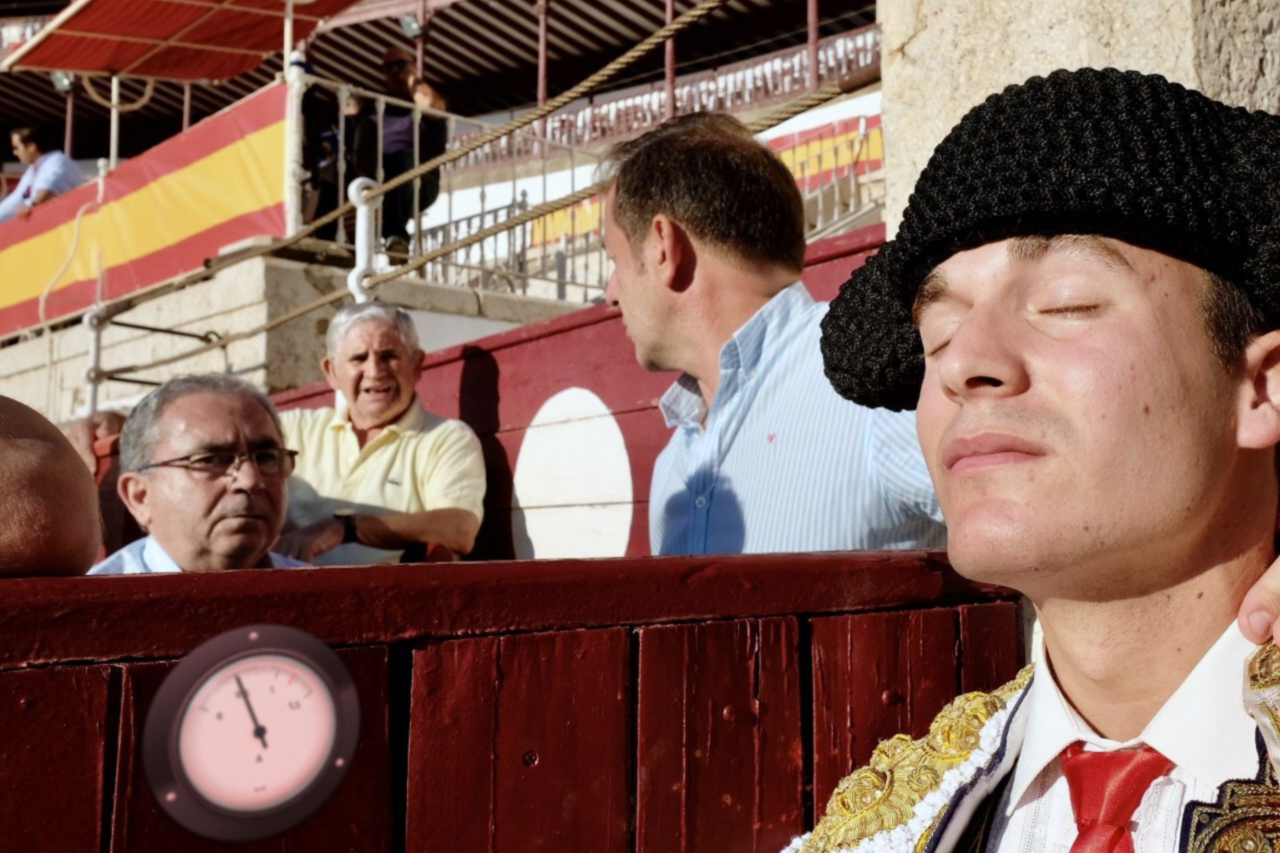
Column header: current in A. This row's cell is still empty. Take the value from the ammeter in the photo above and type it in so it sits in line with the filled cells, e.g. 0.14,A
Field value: 0.5,A
